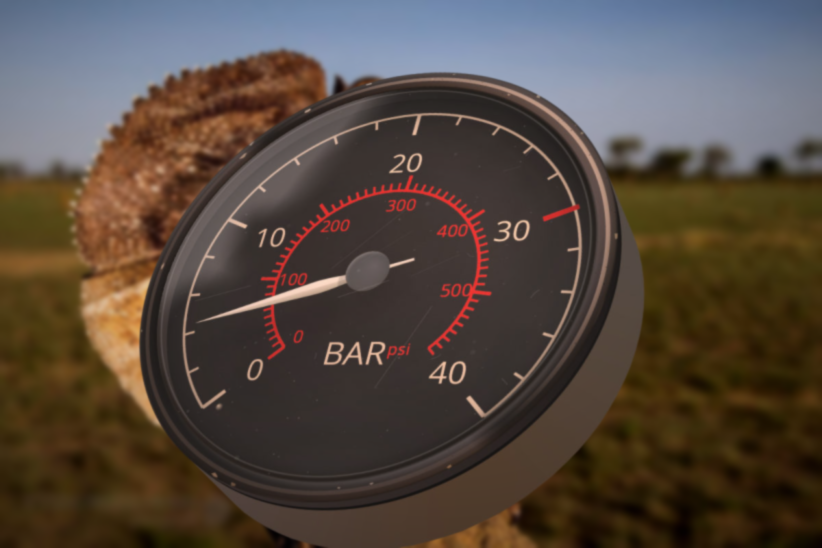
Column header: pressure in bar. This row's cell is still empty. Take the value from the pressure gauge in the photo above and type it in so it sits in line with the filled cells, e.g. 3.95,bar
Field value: 4,bar
